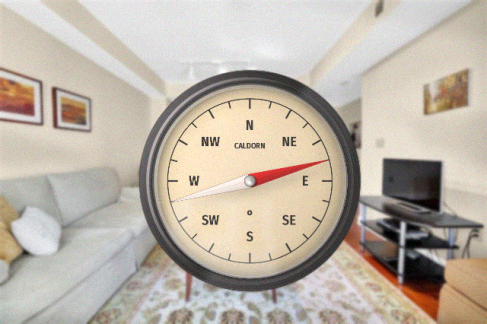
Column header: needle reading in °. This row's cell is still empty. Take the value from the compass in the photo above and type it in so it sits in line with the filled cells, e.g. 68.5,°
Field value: 75,°
